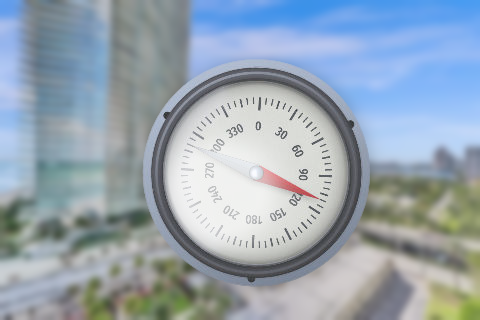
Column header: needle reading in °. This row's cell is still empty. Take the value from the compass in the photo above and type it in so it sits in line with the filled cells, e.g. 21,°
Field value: 110,°
